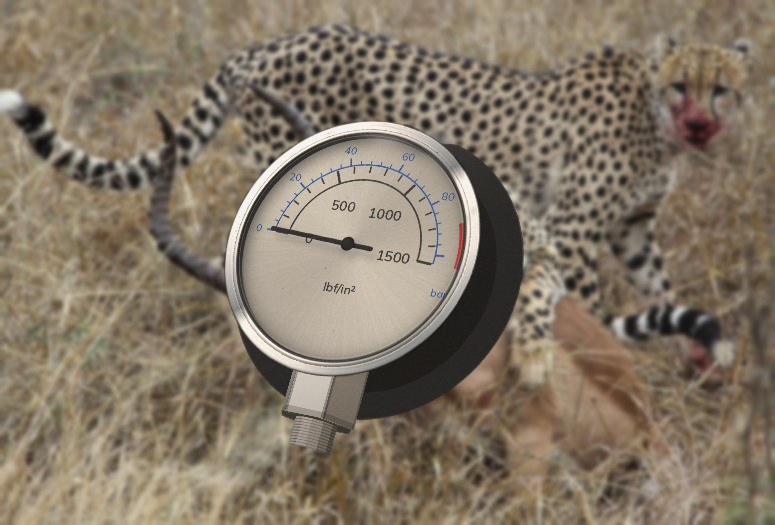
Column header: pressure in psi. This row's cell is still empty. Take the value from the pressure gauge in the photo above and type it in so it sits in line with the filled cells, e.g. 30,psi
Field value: 0,psi
